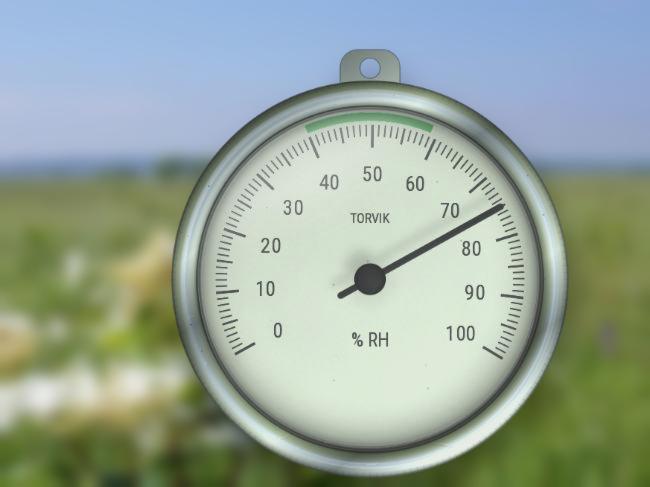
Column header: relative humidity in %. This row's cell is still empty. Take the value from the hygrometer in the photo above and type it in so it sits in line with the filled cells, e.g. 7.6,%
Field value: 75,%
